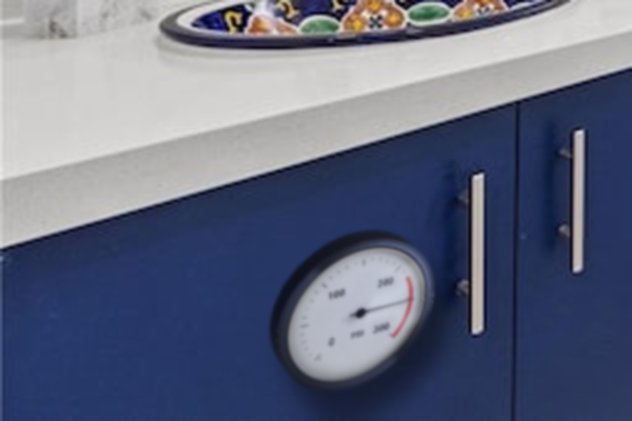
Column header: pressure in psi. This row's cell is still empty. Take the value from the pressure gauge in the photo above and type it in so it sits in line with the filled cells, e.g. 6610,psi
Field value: 250,psi
